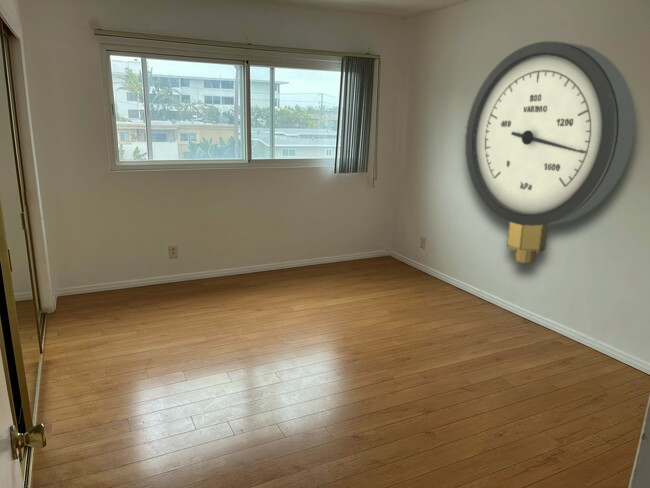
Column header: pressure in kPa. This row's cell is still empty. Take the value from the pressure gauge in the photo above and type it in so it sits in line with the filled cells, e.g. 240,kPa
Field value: 1400,kPa
